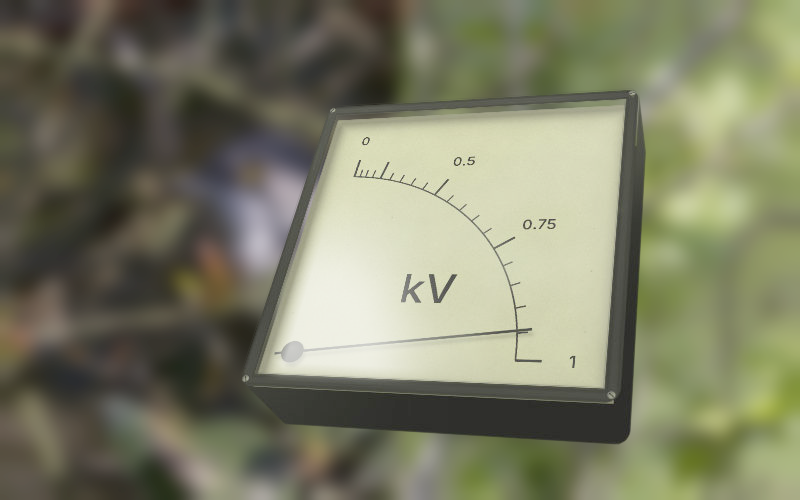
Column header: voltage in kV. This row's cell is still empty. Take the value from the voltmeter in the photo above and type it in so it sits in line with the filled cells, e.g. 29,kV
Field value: 0.95,kV
